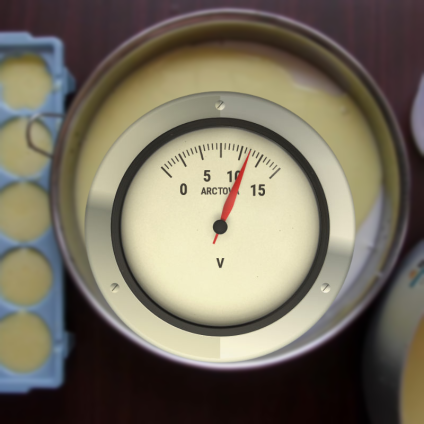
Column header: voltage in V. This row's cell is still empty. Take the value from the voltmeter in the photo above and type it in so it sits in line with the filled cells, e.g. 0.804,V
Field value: 11,V
